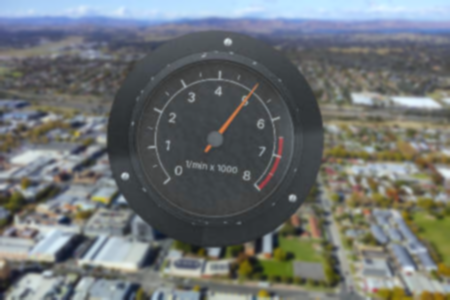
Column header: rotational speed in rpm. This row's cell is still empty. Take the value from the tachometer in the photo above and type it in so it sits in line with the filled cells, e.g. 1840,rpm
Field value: 5000,rpm
